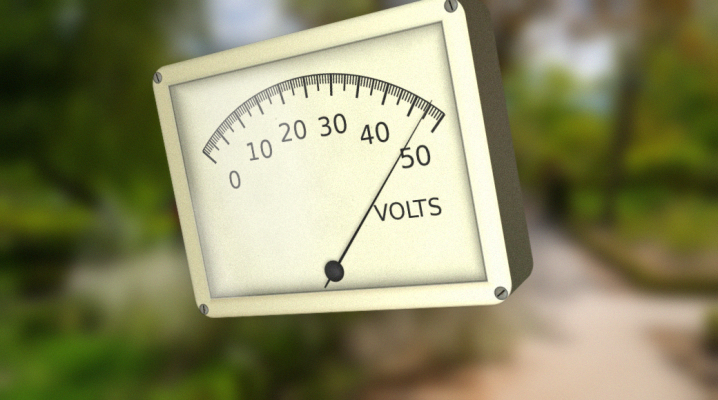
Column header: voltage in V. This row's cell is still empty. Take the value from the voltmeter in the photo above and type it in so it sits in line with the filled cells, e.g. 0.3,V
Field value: 47.5,V
